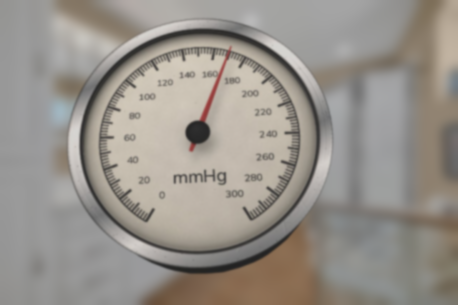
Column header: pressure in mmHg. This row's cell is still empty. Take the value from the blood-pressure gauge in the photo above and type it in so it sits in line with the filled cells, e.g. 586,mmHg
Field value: 170,mmHg
